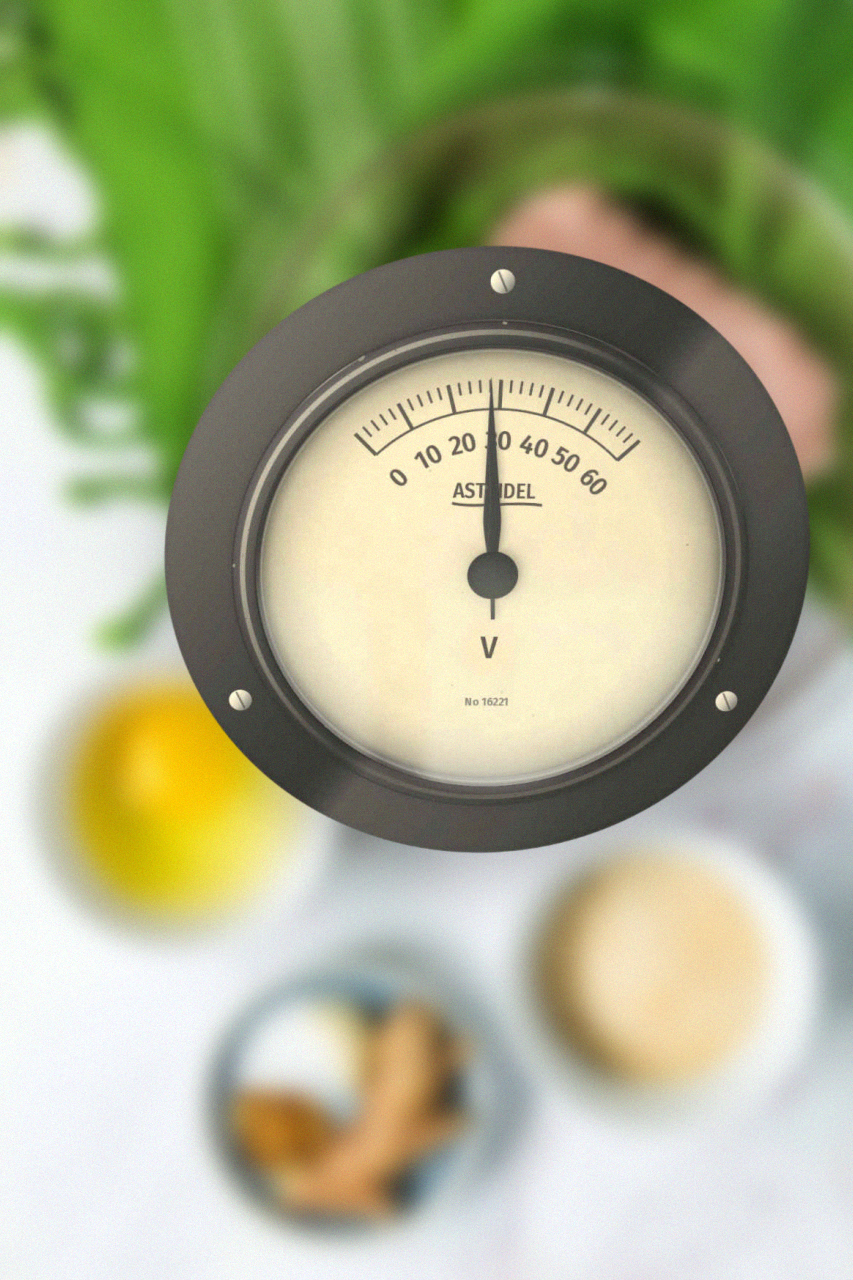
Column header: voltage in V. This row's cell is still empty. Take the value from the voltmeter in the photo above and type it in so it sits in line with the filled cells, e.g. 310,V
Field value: 28,V
